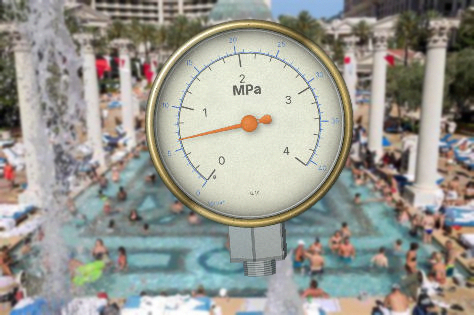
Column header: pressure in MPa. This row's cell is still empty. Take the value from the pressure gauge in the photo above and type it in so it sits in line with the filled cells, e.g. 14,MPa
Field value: 0.6,MPa
